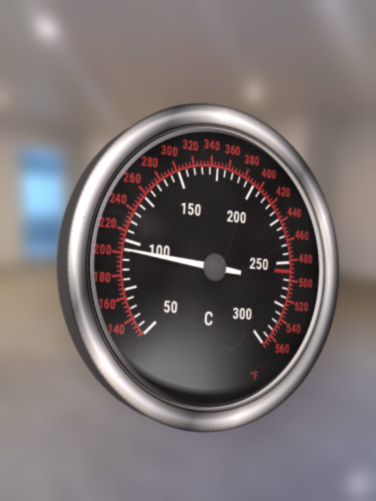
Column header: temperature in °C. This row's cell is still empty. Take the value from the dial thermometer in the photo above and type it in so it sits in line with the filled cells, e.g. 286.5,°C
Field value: 95,°C
